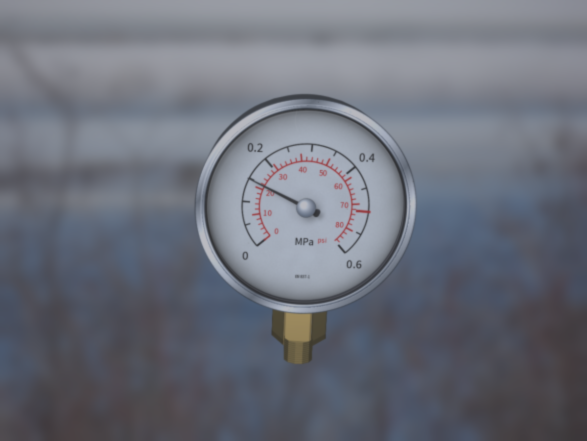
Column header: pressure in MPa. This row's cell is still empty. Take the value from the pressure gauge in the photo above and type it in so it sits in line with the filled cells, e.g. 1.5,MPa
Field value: 0.15,MPa
